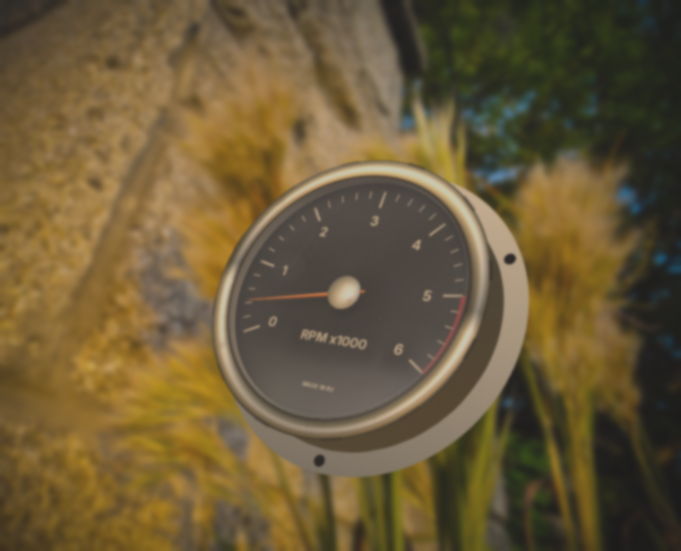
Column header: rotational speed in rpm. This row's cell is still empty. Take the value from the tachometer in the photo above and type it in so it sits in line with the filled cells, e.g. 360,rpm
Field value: 400,rpm
